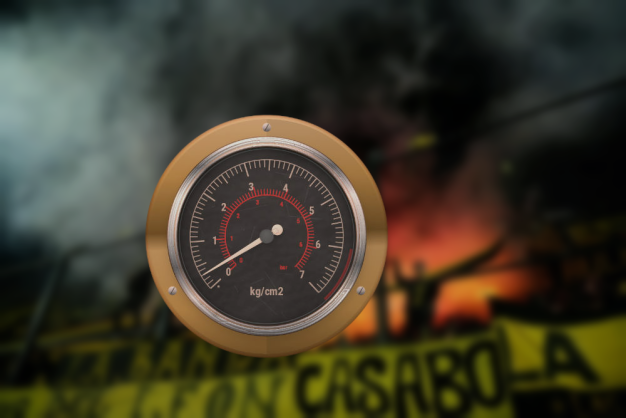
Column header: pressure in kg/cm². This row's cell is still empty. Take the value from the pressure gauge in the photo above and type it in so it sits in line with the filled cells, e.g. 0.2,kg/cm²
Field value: 0.3,kg/cm²
